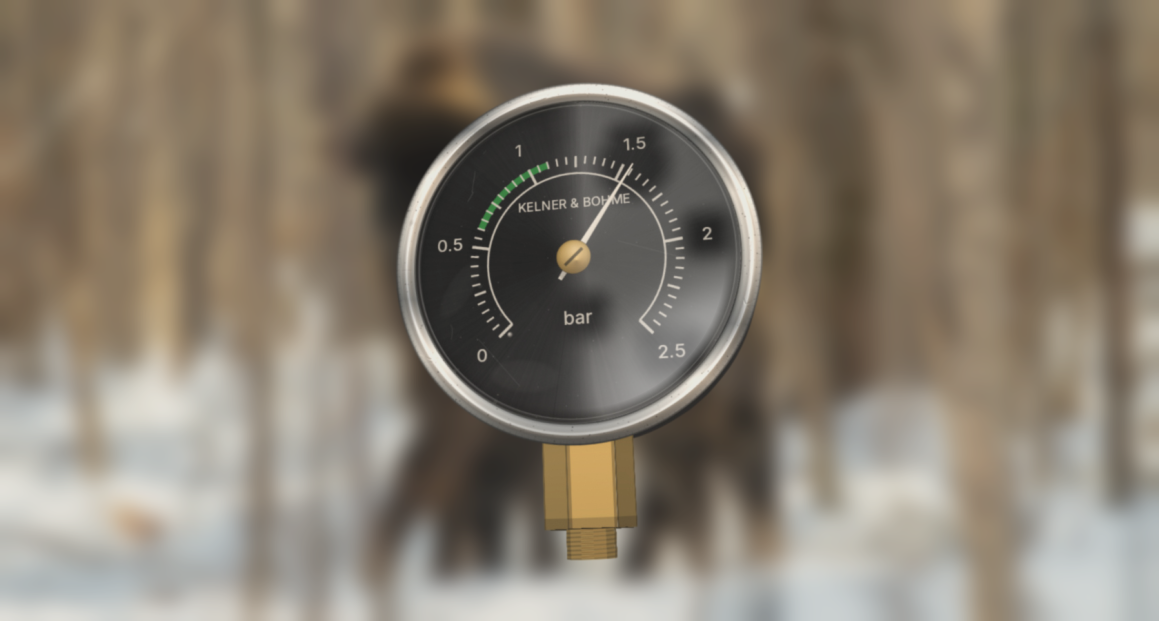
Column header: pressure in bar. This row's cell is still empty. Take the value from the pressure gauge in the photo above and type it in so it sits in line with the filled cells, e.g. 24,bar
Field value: 1.55,bar
